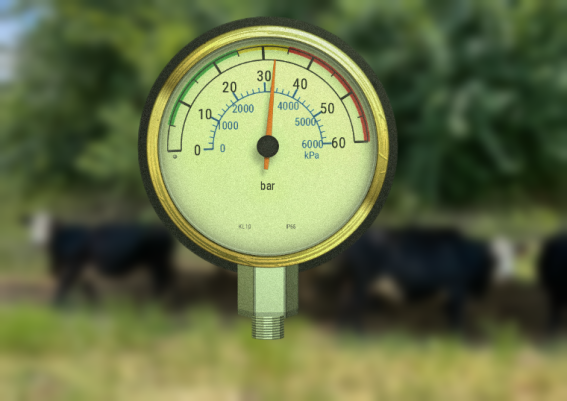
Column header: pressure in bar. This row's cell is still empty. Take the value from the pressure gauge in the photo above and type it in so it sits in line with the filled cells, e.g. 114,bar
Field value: 32.5,bar
